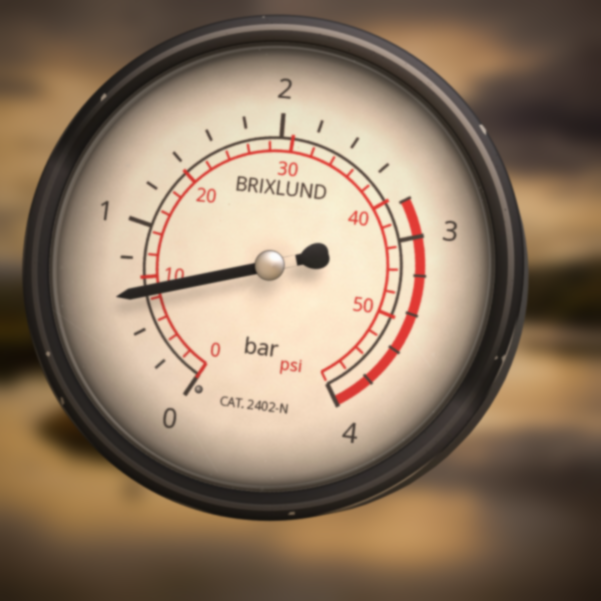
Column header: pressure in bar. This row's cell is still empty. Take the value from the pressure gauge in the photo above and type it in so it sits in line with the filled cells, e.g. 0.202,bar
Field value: 0.6,bar
